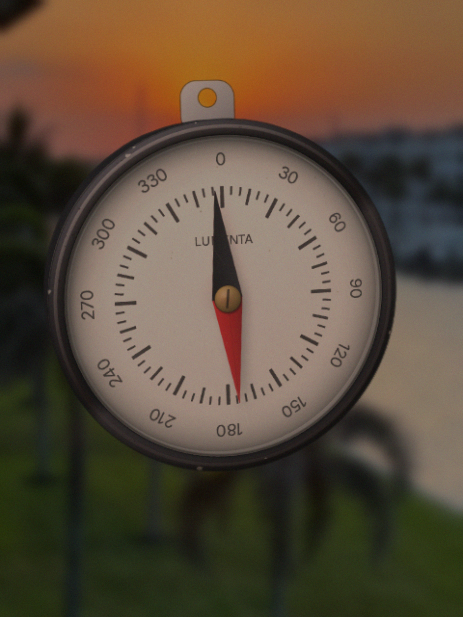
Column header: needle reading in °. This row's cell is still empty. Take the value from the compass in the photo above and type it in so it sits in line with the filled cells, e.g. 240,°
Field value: 175,°
